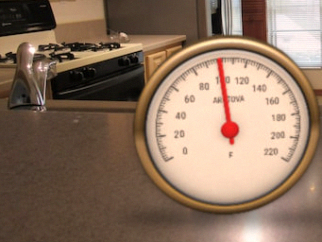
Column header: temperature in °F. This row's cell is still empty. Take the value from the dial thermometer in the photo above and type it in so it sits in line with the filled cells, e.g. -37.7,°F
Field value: 100,°F
